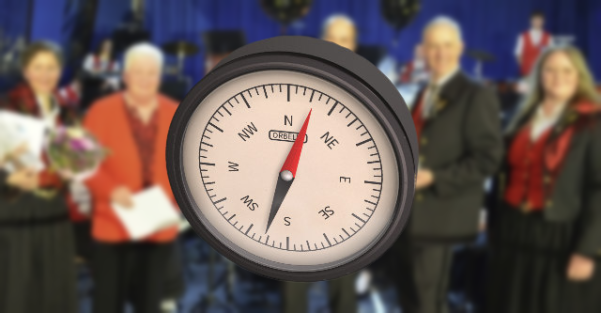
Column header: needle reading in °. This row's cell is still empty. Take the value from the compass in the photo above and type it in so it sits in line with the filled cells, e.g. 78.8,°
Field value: 17.5,°
